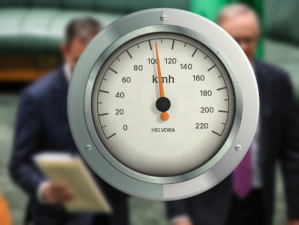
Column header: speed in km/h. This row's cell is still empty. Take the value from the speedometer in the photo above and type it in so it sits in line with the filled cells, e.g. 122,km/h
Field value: 105,km/h
